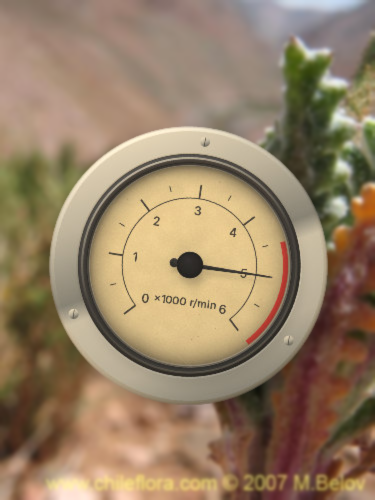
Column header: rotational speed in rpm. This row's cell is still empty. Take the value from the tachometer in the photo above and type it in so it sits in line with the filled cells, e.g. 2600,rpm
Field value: 5000,rpm
